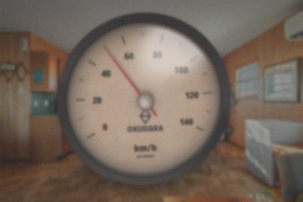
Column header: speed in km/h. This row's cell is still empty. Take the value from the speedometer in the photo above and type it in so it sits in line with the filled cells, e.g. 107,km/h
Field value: 50,km/h
